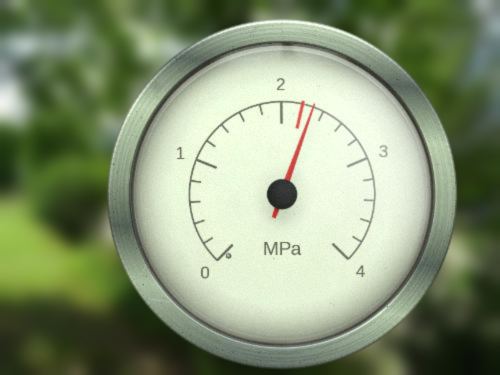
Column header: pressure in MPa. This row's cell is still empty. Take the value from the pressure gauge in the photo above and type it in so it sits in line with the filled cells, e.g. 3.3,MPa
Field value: 2.3,MPa
